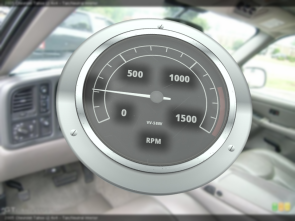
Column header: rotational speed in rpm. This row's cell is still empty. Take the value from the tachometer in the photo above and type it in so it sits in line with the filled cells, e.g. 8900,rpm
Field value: 200,rpm
